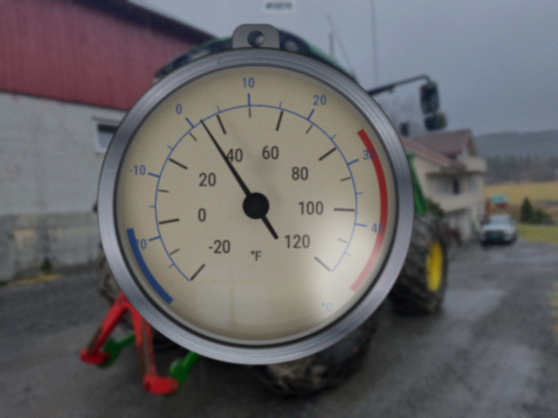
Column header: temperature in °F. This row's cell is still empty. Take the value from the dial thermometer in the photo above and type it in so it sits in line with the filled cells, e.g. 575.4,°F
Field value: 35,°F
